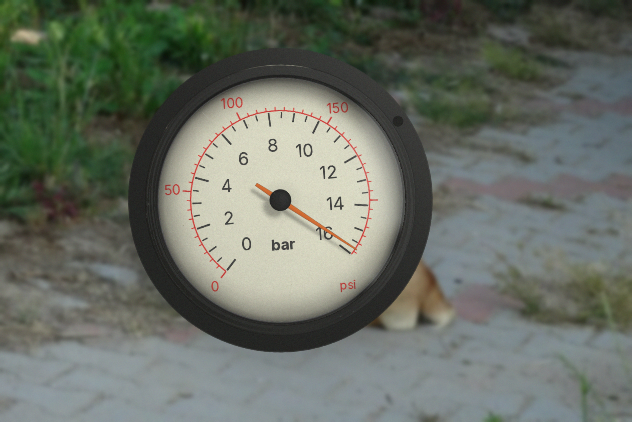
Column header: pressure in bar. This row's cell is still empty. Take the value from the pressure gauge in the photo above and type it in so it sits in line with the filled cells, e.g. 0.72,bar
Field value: 15.75,bar
